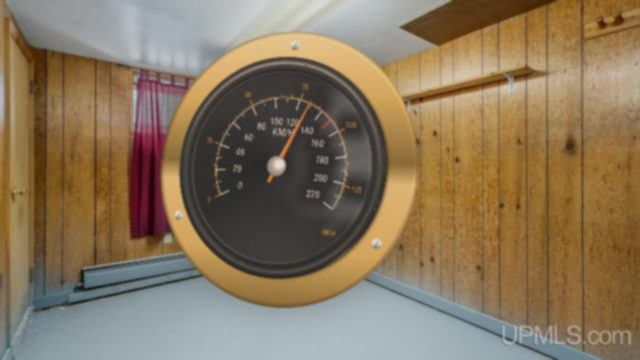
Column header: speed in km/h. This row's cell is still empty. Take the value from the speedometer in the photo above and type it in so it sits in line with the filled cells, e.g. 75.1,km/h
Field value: 130,km/h
